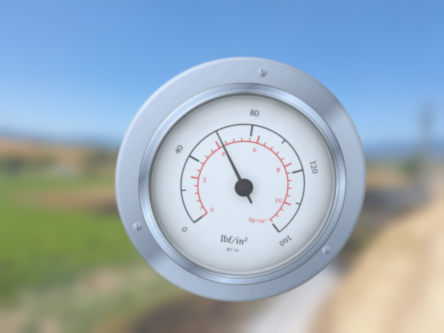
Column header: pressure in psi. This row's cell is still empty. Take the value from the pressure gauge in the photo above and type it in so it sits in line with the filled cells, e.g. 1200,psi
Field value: 60,psi
